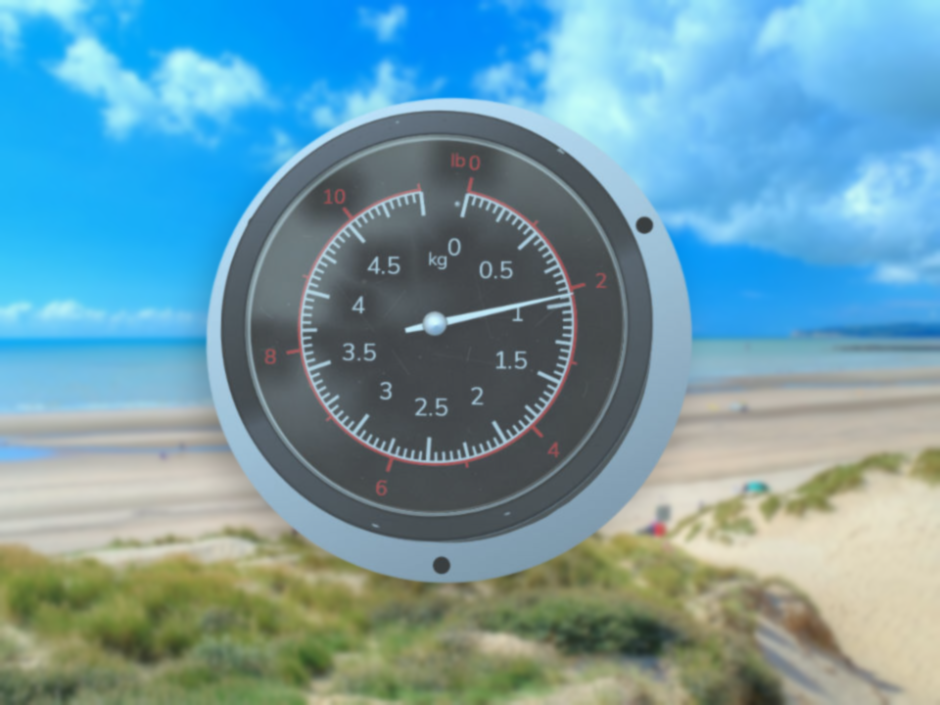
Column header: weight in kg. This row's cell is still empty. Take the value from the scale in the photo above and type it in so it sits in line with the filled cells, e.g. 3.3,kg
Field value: 0.95,kg
